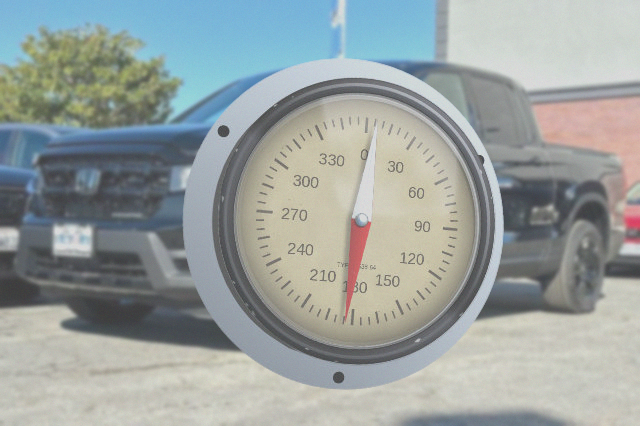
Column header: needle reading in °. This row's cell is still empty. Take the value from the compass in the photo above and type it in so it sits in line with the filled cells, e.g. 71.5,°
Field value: 185,°
